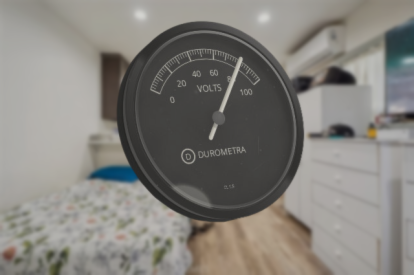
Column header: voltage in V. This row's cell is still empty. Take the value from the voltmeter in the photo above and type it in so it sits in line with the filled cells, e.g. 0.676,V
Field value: 80,V
